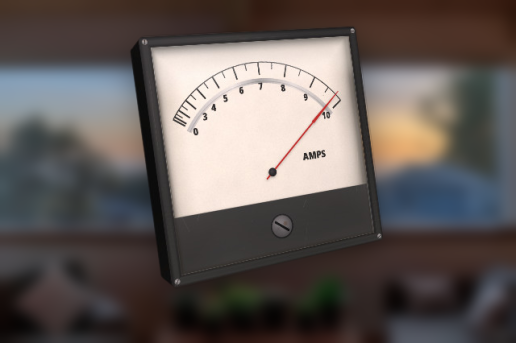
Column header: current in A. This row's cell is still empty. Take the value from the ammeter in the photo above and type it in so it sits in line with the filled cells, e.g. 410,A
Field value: 9.75,A
